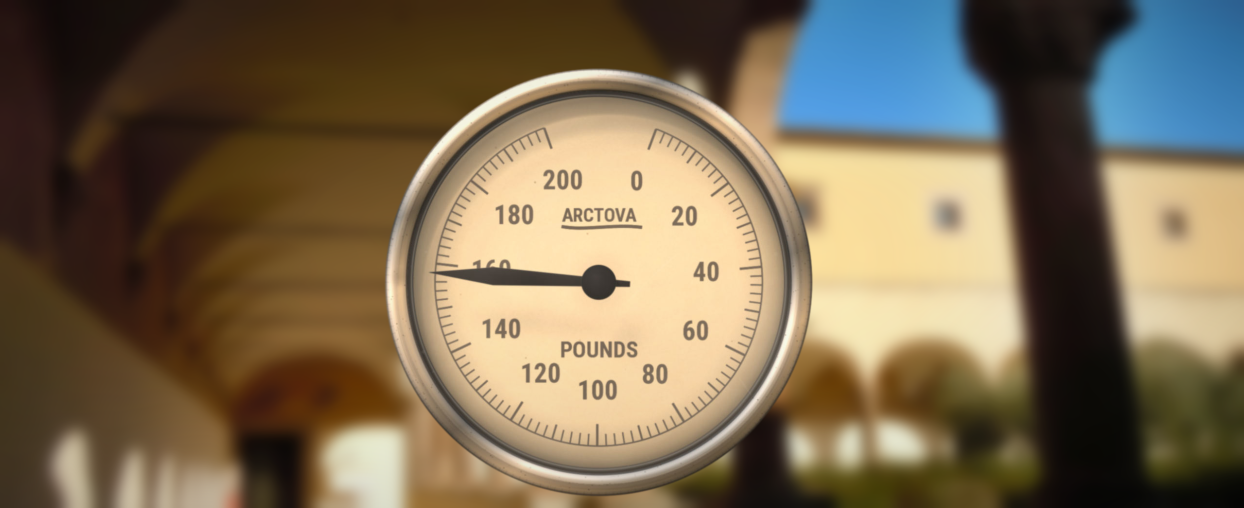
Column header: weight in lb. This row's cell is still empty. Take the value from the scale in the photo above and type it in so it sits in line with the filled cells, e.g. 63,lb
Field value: 158,lb
